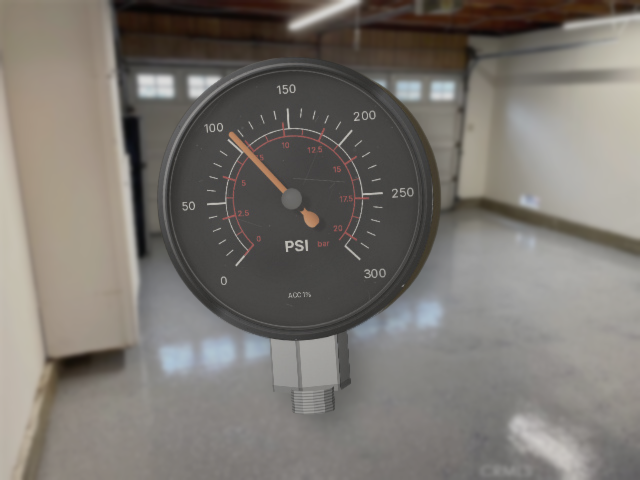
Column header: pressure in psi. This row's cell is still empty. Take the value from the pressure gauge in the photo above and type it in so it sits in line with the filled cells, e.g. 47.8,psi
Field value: 105,psi
